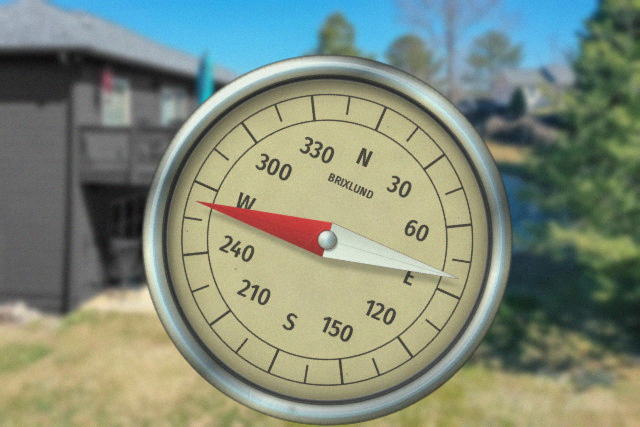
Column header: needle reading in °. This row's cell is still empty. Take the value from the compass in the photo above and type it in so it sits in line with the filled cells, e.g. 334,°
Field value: 262.5,°
